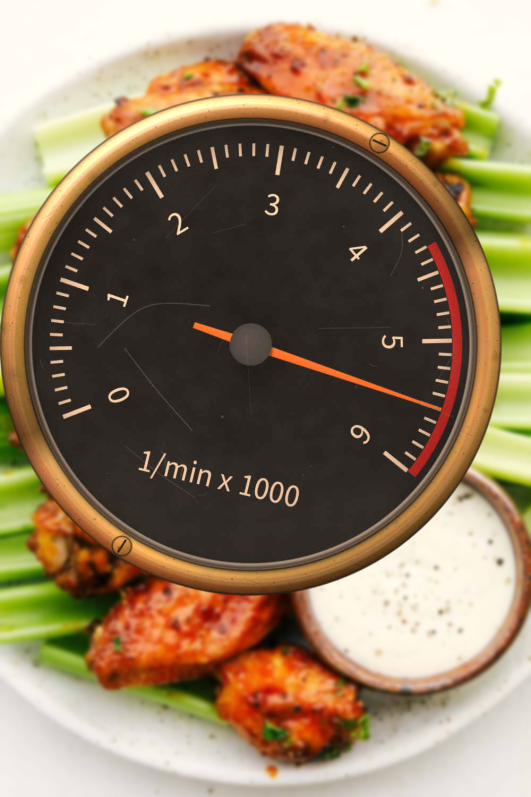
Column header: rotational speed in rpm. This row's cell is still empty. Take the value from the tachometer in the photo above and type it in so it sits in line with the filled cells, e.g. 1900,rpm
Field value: 5500,rpm
